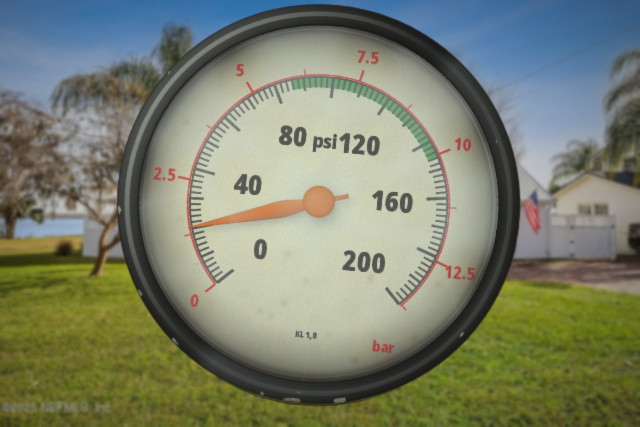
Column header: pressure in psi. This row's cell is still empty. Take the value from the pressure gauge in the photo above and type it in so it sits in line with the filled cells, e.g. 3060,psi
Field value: 20,psi
